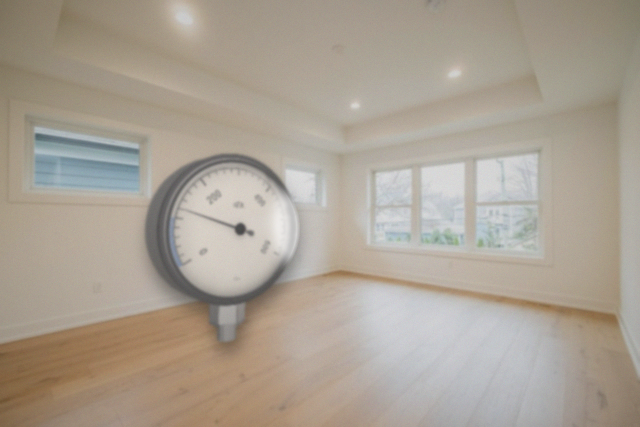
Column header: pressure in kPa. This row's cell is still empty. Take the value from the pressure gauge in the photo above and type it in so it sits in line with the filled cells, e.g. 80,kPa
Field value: 120,kPa
